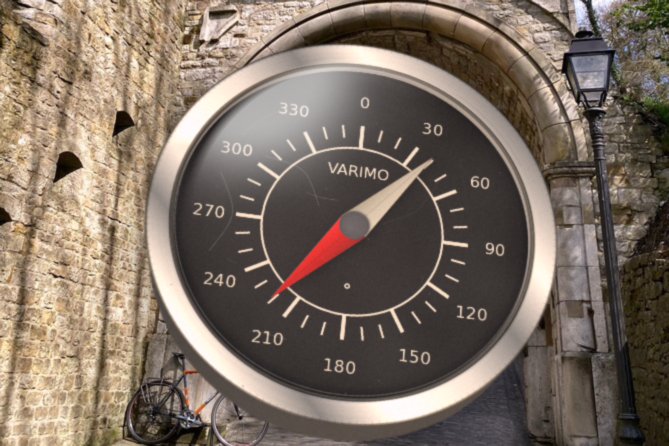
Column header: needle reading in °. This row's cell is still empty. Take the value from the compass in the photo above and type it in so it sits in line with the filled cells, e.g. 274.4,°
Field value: 220,°
